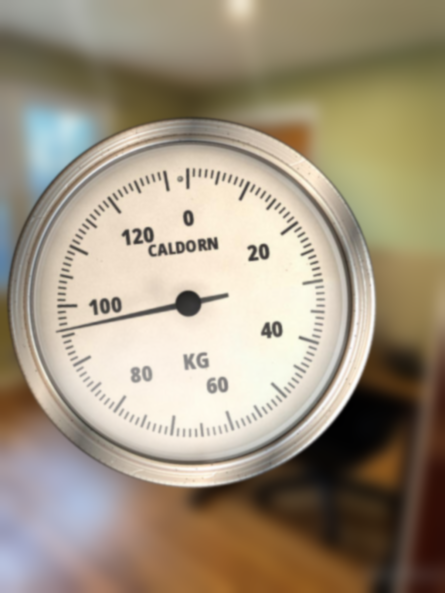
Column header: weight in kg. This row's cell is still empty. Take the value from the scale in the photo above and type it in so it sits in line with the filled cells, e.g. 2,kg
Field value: 96,kg
